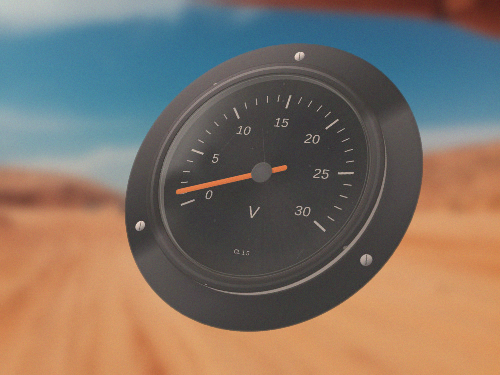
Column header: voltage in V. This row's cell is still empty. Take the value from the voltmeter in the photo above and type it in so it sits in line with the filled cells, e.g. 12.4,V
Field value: 1,V
